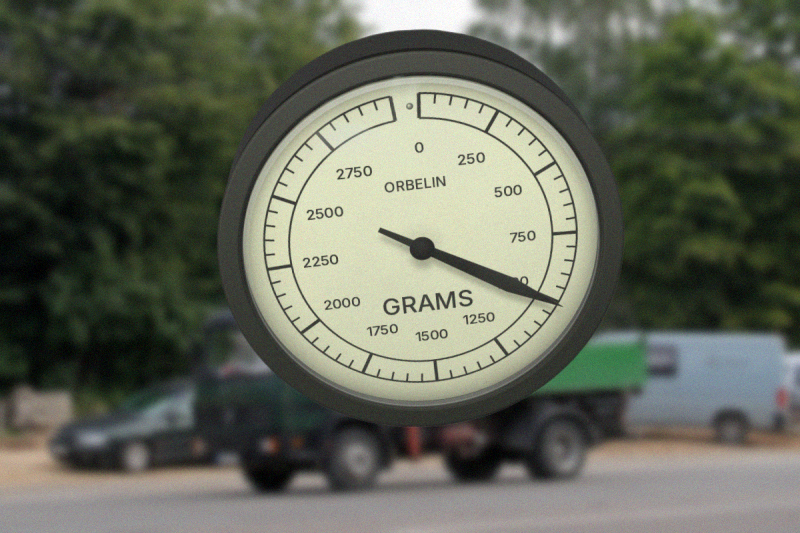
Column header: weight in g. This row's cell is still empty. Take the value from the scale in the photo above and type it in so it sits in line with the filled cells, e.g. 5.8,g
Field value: 1000,g
